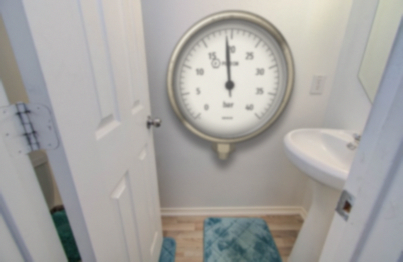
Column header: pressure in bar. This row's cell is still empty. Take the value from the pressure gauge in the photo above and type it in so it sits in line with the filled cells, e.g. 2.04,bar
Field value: 19,bar
